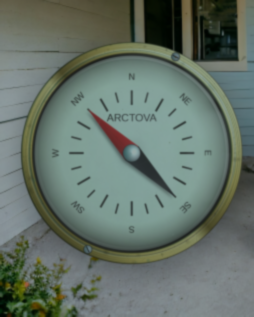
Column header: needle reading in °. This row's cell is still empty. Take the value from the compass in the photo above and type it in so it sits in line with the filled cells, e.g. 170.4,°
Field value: 315,°
